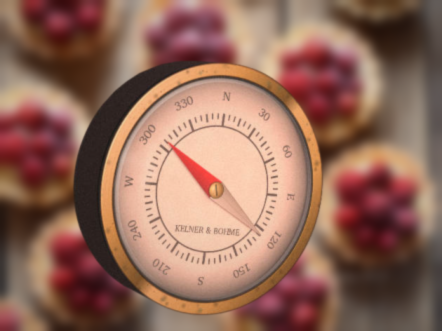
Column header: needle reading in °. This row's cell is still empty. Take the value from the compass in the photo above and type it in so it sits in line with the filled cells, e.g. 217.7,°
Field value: 305,°
